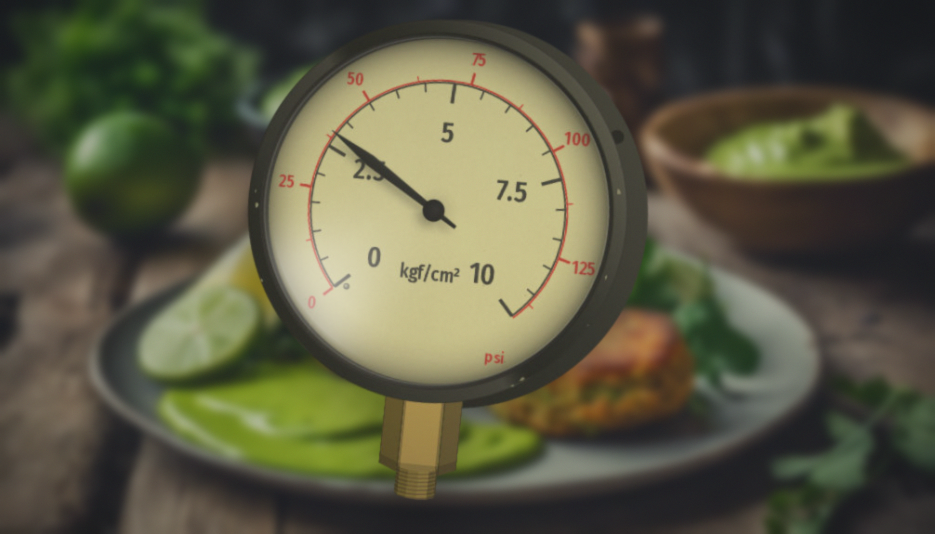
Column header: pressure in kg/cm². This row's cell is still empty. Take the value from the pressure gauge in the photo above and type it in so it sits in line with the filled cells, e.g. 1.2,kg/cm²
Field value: 2.75,kg/cm²
